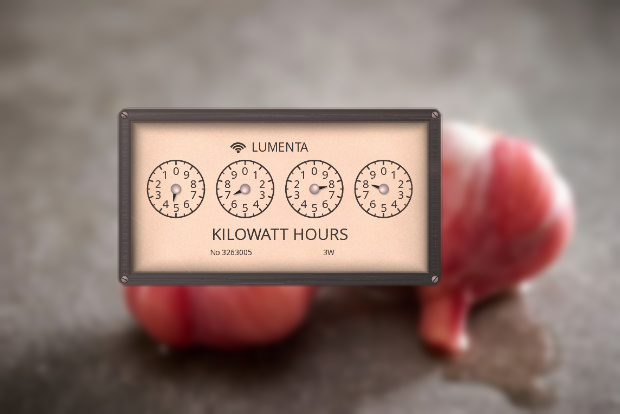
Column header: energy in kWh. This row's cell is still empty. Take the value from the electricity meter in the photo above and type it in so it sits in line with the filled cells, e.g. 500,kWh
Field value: 4678,kWh
